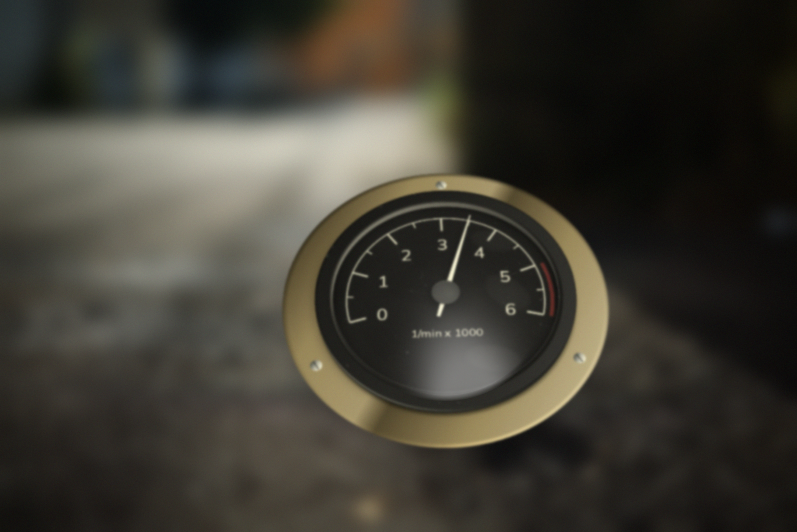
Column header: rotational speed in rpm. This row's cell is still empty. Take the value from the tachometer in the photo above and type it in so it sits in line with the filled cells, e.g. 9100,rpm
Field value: 3500,rpm
